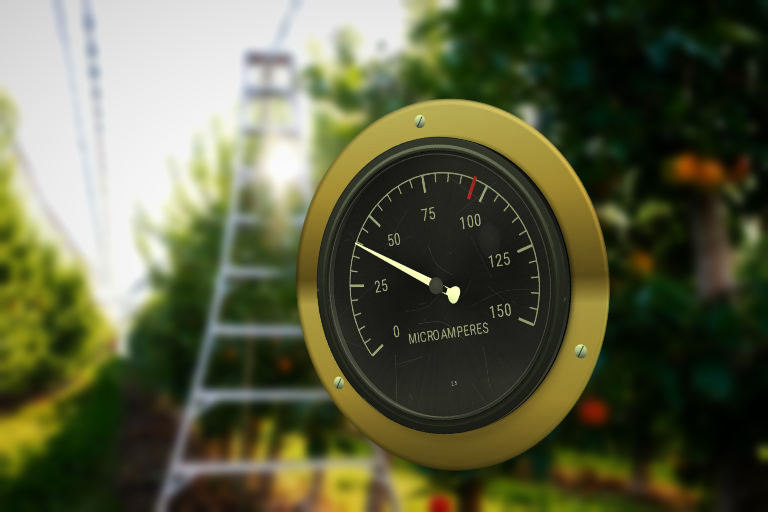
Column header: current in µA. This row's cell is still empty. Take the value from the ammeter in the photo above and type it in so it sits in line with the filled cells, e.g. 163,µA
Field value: 40,µA
